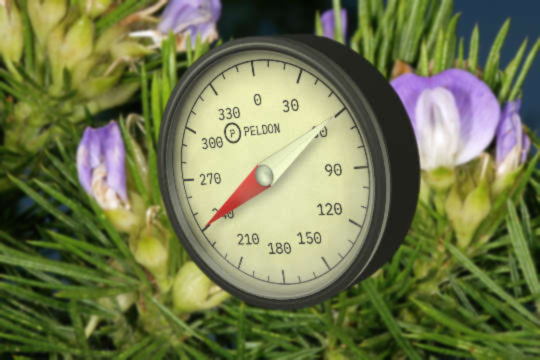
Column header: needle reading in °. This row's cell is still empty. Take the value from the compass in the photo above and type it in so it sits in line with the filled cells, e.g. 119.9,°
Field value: 240,°
